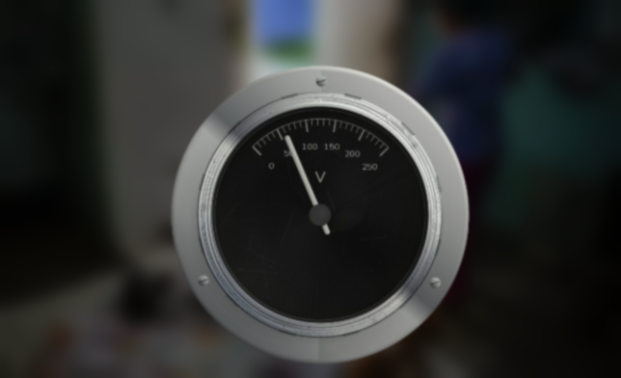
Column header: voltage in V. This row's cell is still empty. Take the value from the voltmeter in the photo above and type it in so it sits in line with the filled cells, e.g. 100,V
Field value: 60,V
